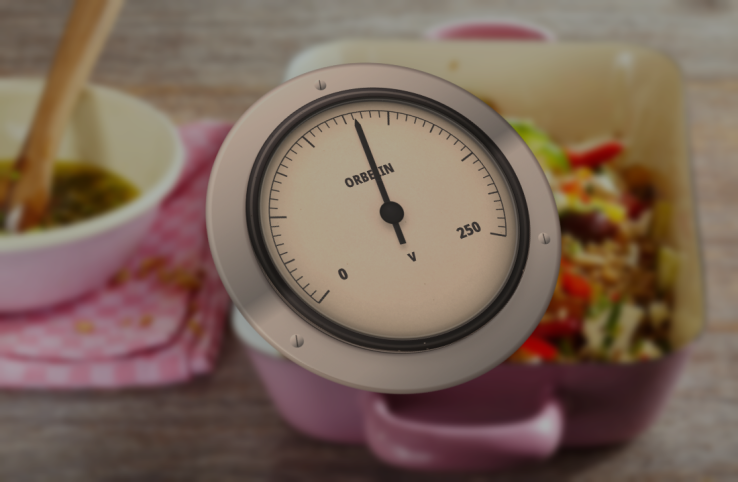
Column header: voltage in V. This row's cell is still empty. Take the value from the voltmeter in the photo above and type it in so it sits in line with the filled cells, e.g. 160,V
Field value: 130,V
